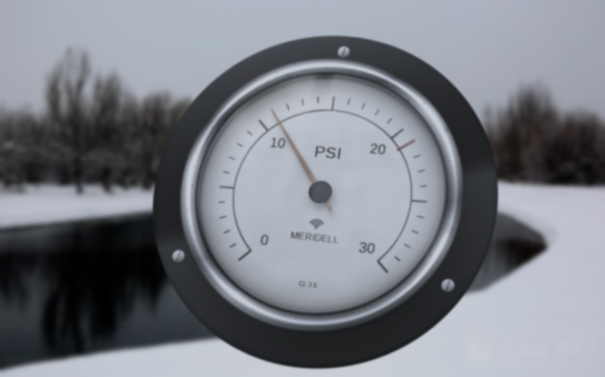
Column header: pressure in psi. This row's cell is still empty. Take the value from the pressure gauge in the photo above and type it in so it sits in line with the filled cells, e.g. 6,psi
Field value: 11,psi
